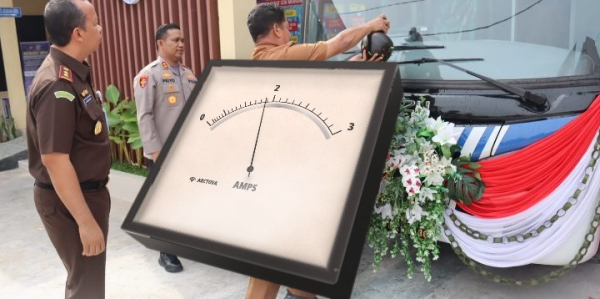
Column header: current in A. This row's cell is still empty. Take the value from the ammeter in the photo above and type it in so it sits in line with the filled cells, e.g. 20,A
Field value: 1.9,A
